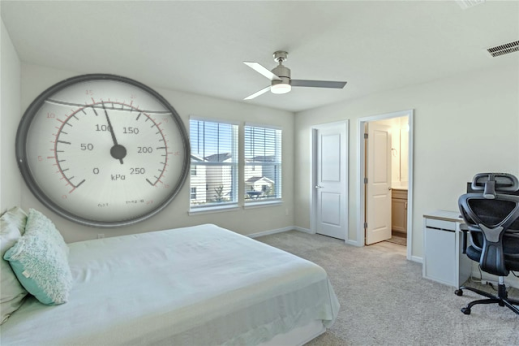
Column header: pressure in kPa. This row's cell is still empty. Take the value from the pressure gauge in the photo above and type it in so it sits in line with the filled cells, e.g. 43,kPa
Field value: 110,kPa
